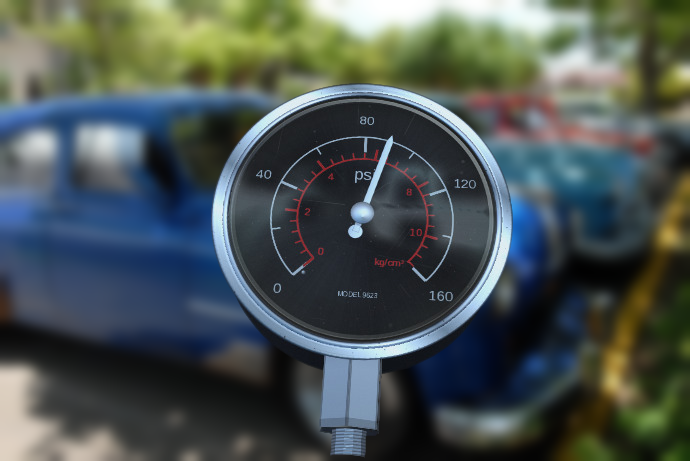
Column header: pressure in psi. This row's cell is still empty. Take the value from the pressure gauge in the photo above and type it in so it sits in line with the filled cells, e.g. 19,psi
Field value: 90,psi
